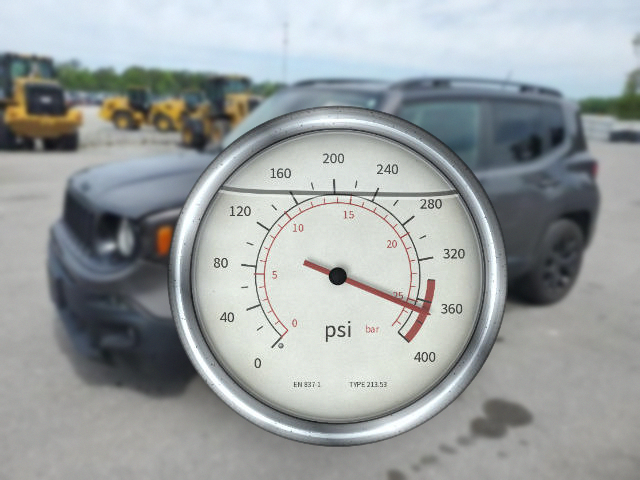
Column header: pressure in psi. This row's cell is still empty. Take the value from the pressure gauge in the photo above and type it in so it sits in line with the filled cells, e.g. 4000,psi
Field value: 370,psi
